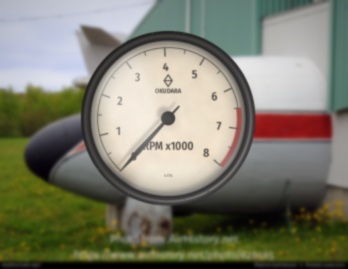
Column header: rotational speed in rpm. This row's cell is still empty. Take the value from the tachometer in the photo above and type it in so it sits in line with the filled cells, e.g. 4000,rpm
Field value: 0,rpm
